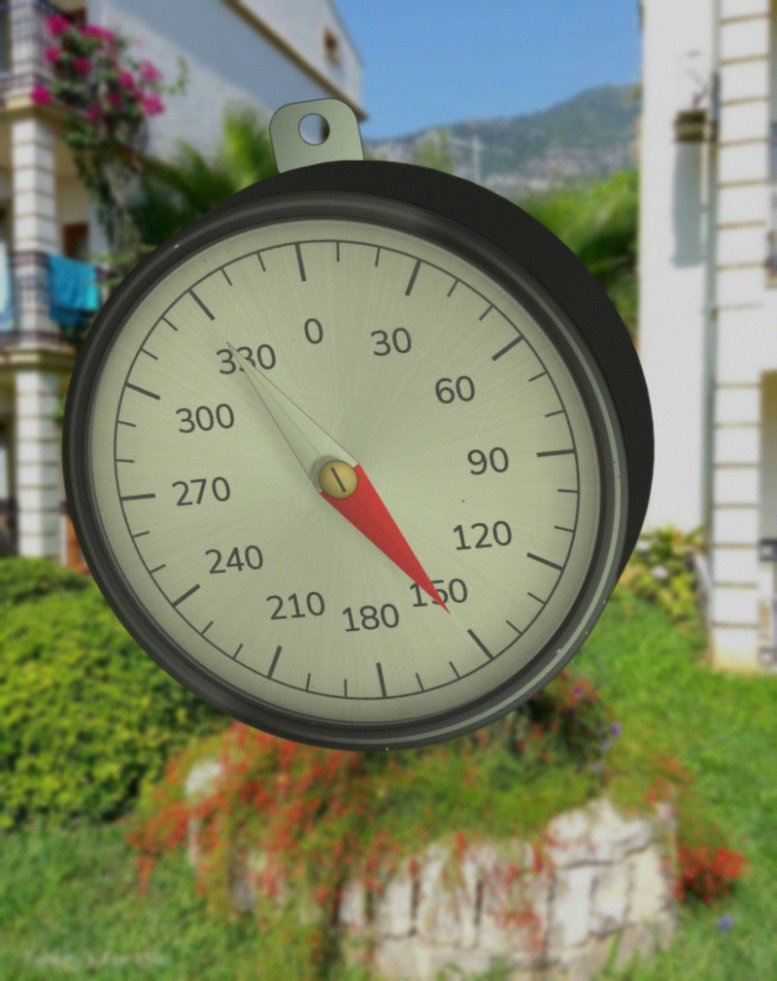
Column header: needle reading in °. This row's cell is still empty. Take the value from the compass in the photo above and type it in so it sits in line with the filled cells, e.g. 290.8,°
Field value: 150,°
